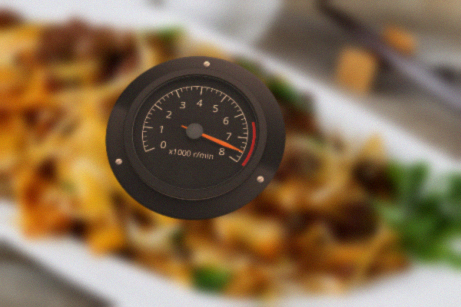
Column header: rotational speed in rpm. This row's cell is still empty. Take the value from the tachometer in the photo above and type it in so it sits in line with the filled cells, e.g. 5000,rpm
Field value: 7600,rpm
